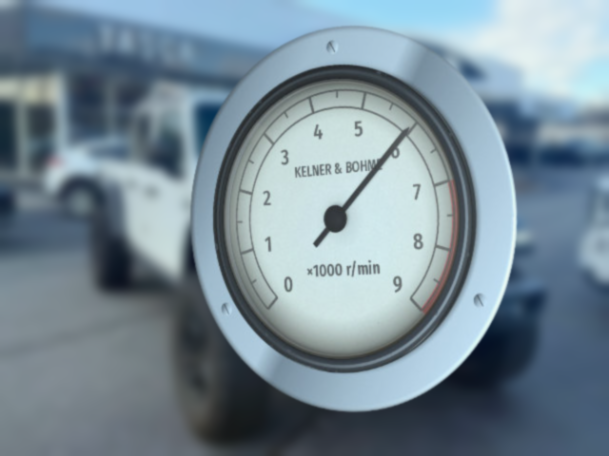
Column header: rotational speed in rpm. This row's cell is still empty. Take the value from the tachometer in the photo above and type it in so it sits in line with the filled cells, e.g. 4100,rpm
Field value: 6000,rpm
